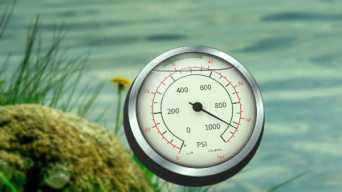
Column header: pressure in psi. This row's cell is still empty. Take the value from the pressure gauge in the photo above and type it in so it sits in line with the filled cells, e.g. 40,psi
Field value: 925,psi
